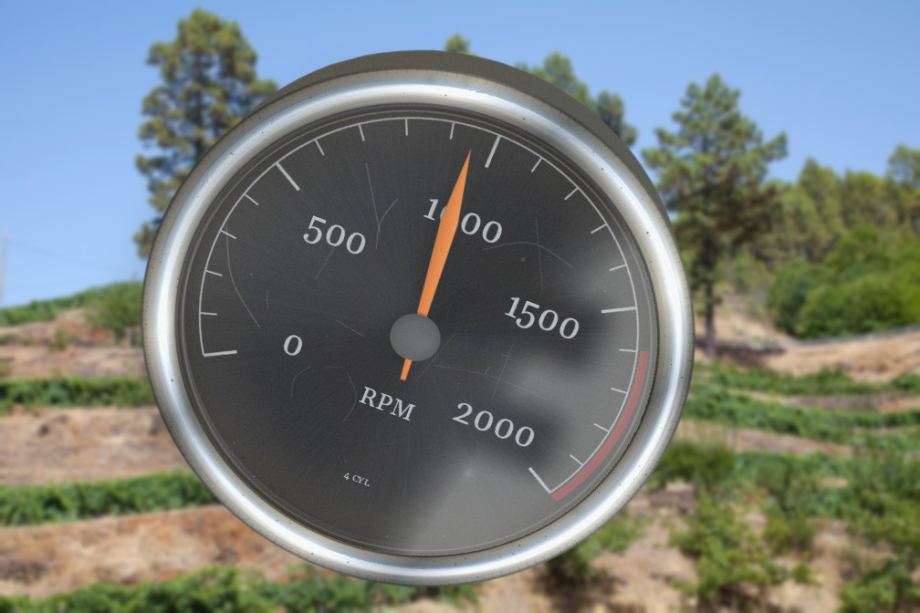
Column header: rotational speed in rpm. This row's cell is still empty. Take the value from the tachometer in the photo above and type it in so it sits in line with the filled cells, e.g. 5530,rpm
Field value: 950,rpm
